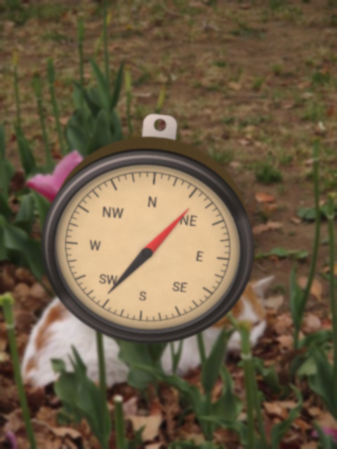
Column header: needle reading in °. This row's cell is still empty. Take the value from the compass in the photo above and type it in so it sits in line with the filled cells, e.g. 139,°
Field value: 35,°
